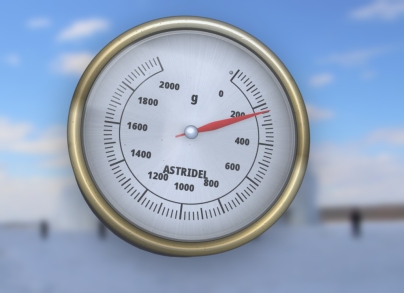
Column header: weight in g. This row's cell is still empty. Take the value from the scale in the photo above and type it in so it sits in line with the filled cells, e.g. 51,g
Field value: 240,g
